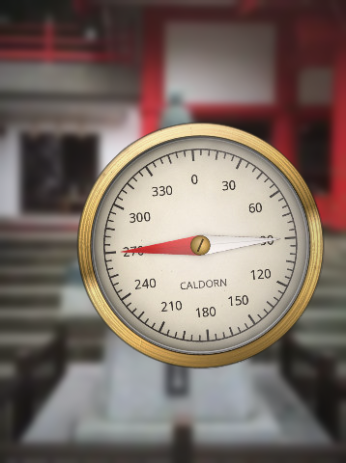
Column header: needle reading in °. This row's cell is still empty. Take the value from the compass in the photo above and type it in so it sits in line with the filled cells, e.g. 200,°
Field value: 270,°
